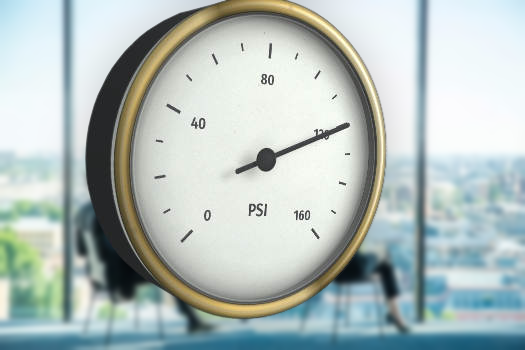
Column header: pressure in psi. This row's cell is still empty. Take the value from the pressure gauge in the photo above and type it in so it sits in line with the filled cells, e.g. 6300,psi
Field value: 120,psi
